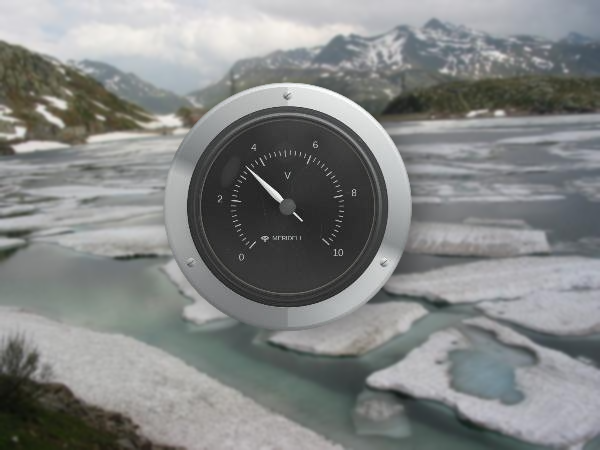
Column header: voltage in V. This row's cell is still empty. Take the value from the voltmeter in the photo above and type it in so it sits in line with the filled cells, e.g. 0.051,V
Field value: 3.4,V
